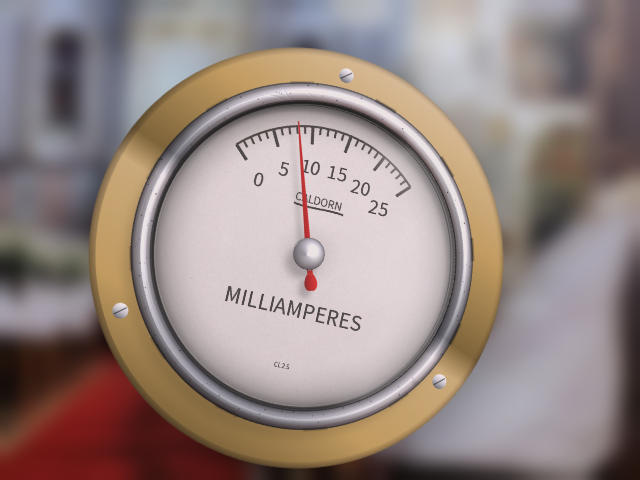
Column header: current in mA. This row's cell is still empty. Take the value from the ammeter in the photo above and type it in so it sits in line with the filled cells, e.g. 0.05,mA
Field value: 8,mA
